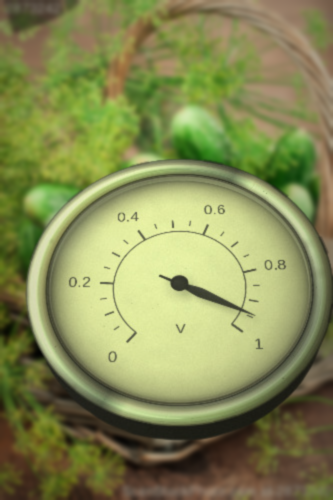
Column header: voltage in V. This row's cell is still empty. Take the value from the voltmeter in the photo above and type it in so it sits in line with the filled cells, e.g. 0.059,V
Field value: 0.95,V
